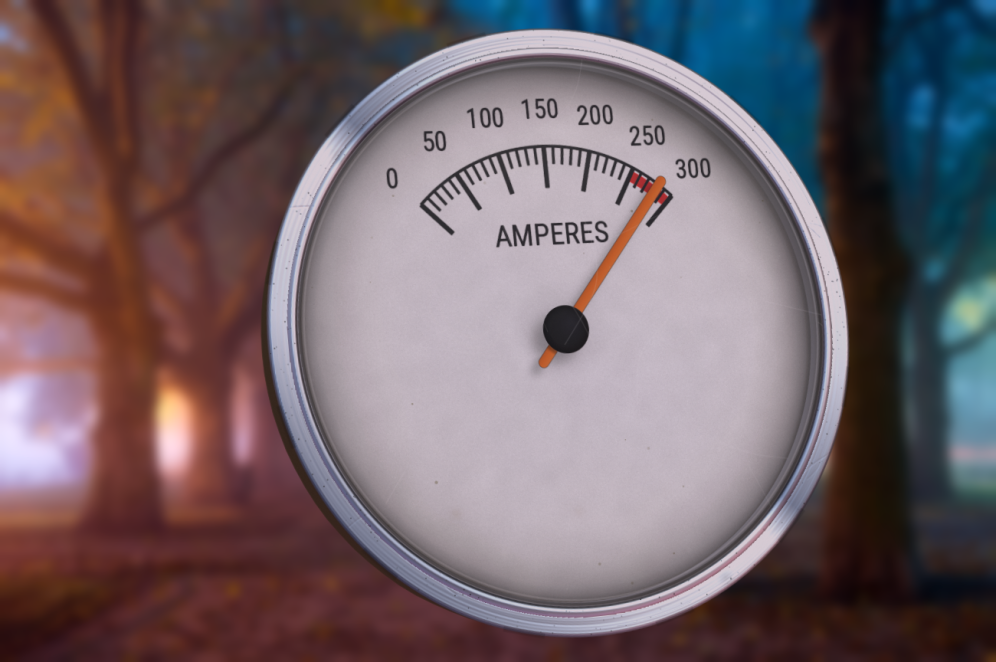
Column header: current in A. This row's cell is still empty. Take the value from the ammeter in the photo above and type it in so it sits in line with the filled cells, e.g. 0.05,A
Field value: 280,A
